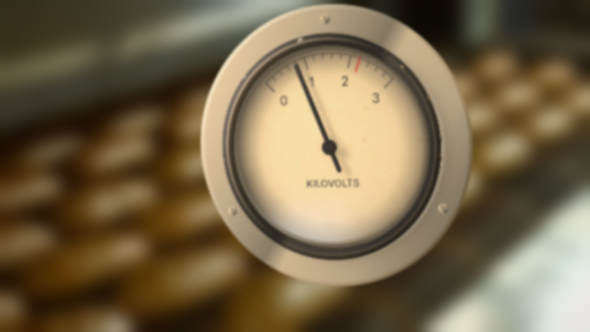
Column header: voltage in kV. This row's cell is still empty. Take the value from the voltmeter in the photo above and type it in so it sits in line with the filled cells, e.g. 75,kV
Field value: 0.8,kV
